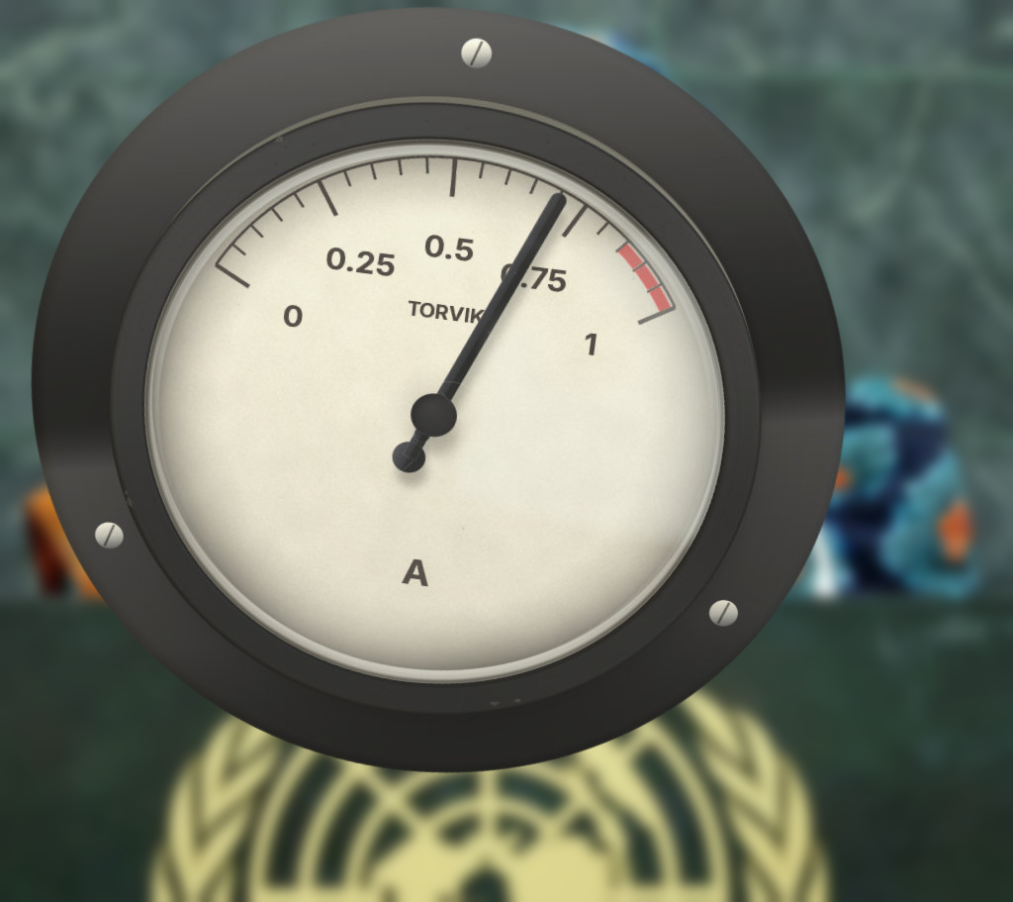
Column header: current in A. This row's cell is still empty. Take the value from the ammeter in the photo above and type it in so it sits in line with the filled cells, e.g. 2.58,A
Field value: 0.7,A
